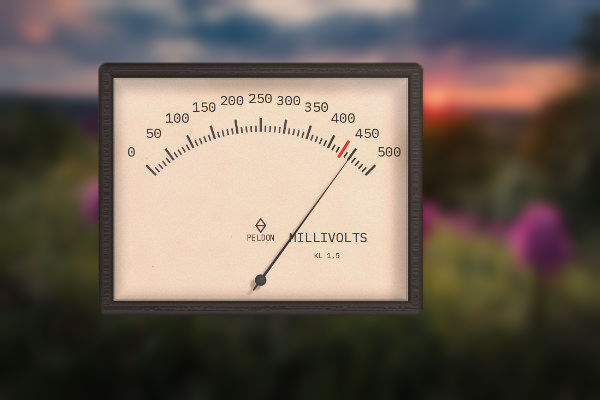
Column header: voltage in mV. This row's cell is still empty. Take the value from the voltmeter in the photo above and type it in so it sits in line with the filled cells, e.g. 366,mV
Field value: 450,mV
